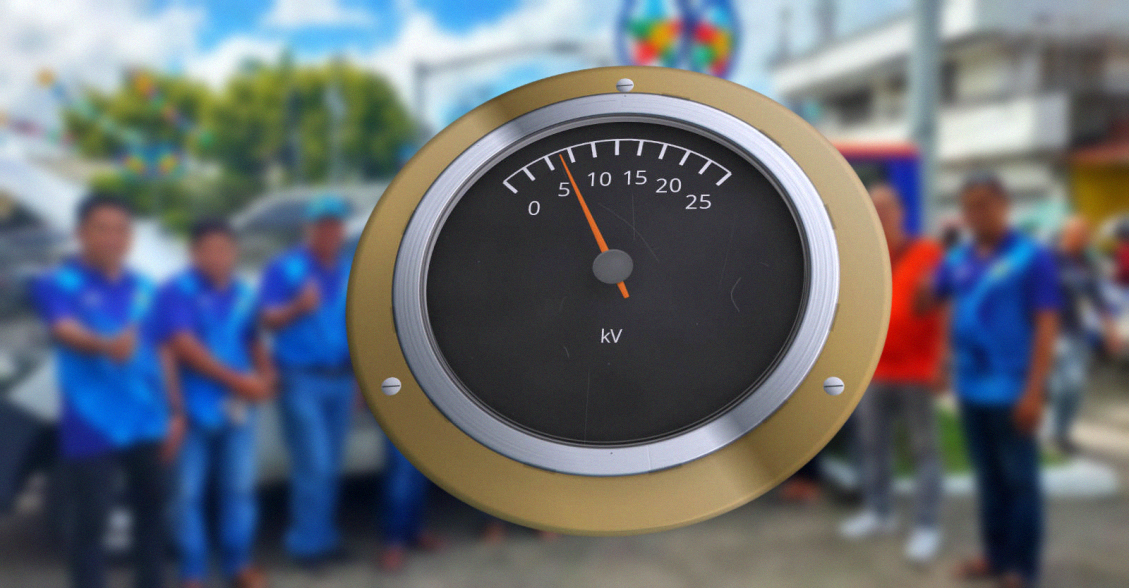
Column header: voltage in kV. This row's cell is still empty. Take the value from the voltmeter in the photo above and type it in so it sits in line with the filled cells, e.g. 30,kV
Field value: 6.25,kV
